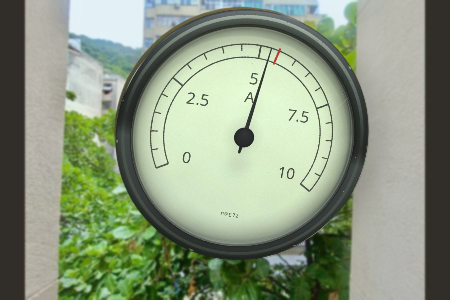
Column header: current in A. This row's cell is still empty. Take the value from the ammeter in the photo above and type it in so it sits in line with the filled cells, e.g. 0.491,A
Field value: 5.25,A
